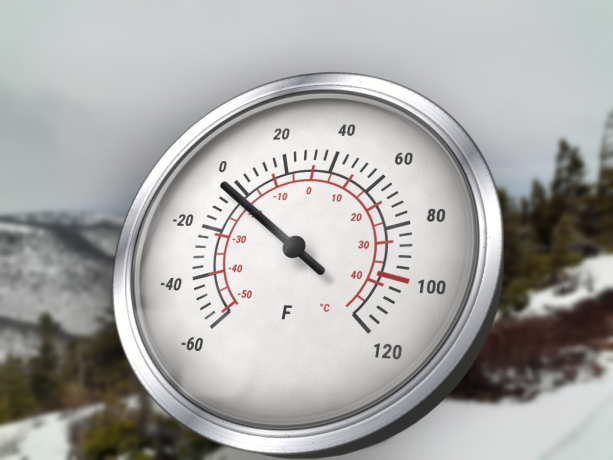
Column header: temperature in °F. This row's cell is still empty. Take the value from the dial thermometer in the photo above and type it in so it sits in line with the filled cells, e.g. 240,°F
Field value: -4,°F
